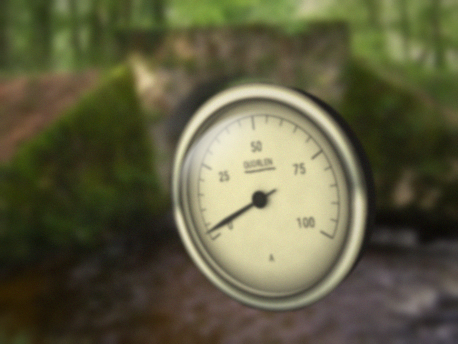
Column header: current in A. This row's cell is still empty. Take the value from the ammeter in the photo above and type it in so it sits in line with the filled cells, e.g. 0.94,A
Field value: 2.5,A
